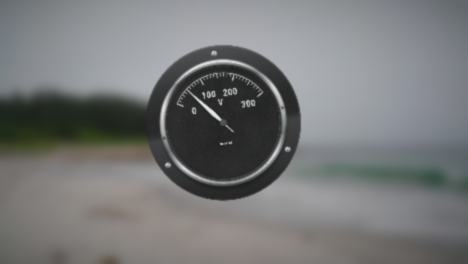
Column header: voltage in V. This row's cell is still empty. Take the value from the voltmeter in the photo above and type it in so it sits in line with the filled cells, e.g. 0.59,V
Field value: 50,V
